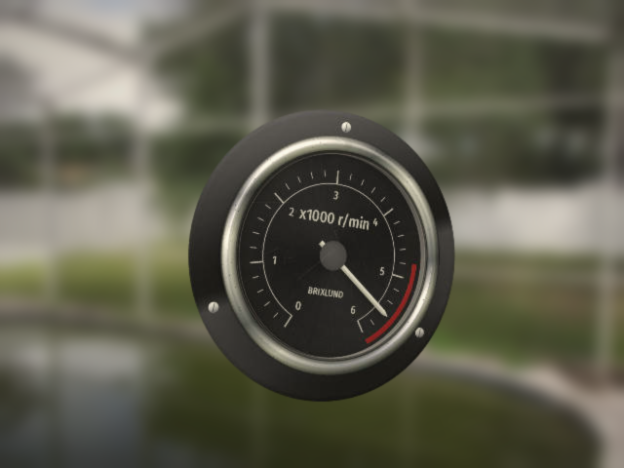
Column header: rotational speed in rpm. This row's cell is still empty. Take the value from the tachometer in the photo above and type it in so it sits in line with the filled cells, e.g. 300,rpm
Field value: 5600,rpm
